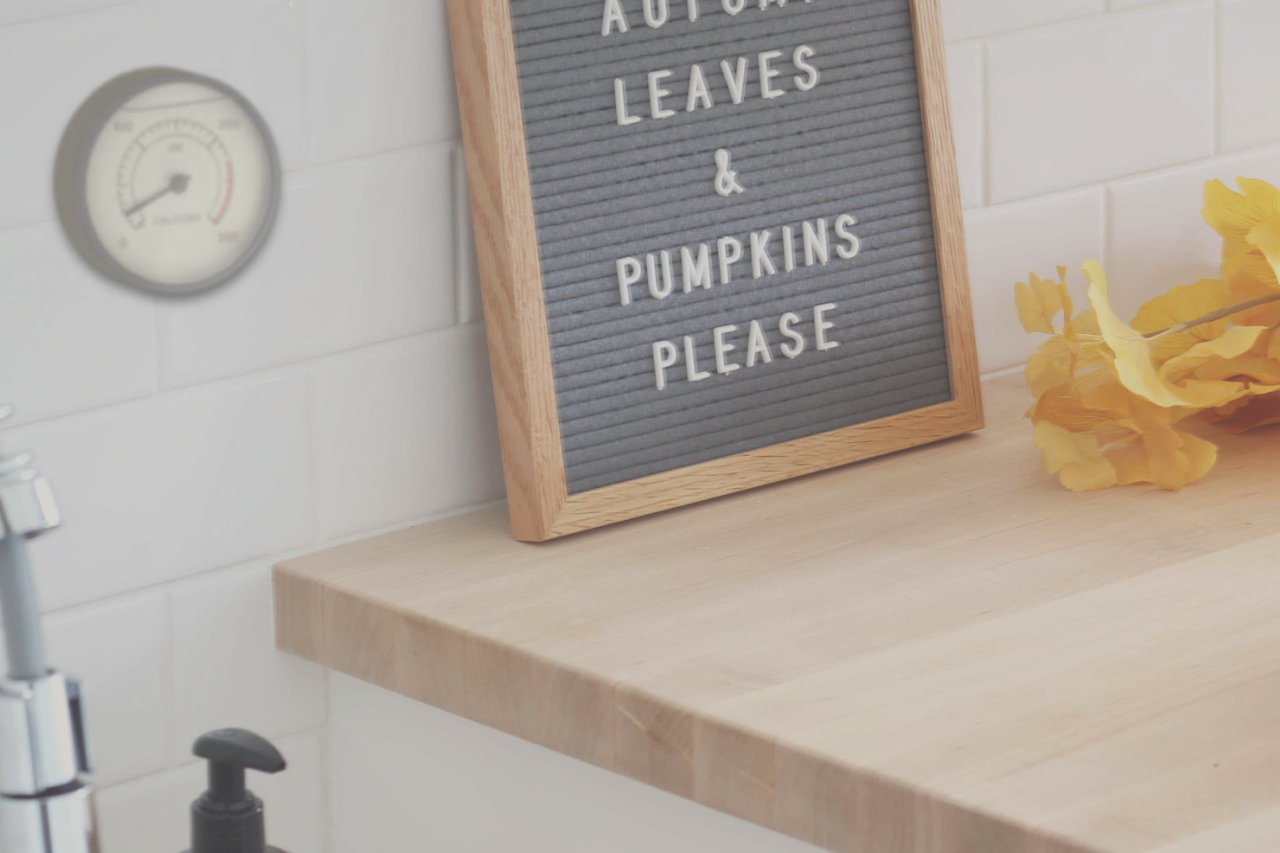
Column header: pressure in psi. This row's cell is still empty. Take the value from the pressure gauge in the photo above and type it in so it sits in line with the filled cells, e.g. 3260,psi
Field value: 20,psi
